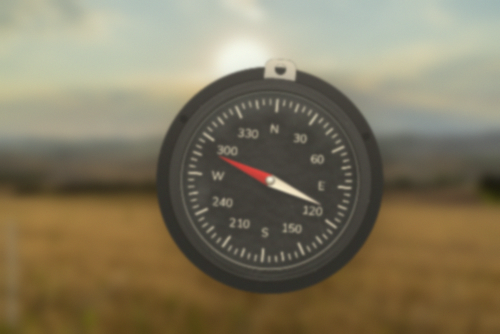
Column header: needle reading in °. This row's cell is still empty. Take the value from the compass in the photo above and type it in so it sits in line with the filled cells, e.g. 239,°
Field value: 290,°
